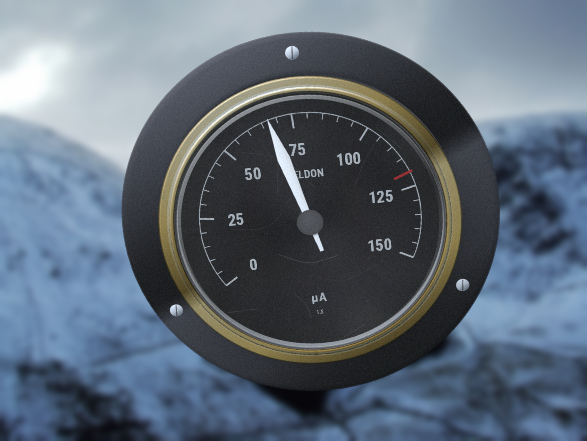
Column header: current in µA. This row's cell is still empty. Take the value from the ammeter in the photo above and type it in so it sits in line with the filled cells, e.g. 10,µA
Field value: 67.5,µA
